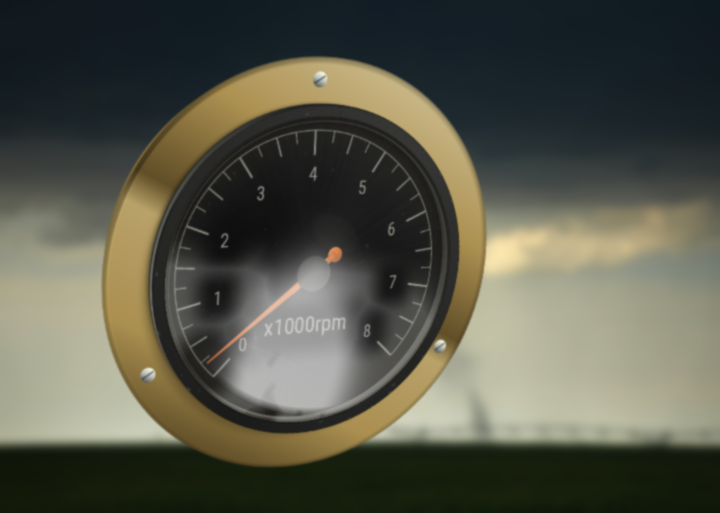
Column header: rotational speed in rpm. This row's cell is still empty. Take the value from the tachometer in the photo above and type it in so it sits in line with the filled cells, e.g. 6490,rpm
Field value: 250,rpm
